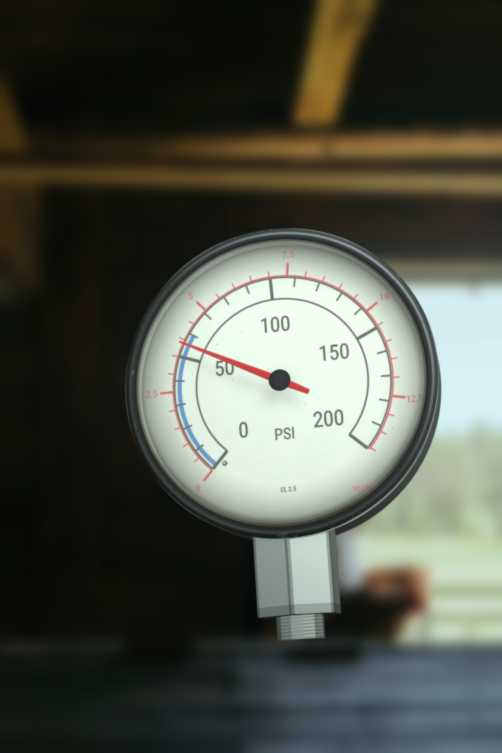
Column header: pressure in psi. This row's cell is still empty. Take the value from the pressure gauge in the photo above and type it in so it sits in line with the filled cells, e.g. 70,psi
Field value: 55,psi
